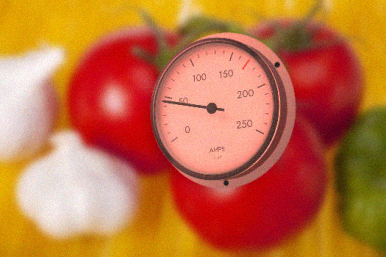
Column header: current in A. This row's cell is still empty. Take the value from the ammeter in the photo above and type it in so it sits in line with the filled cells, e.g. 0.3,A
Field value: 45,A
